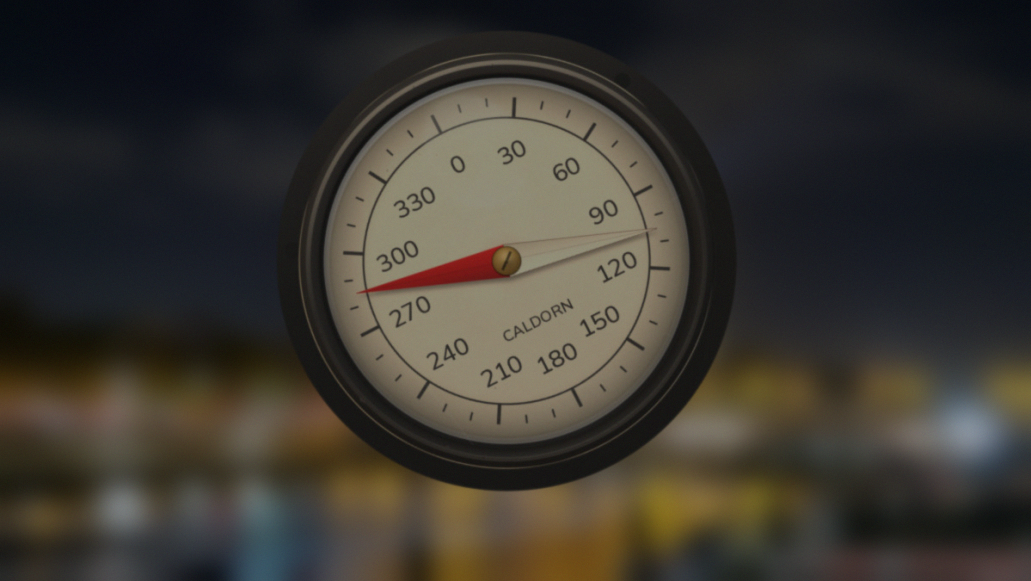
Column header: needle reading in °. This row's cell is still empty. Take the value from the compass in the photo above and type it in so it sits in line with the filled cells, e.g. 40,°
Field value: 285,°
